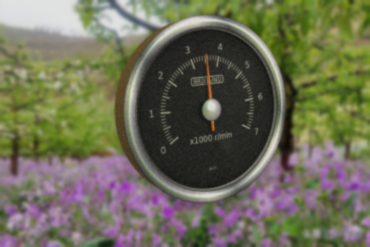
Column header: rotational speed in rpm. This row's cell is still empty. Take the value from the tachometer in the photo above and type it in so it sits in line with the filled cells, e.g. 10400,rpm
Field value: 3500,rpm
